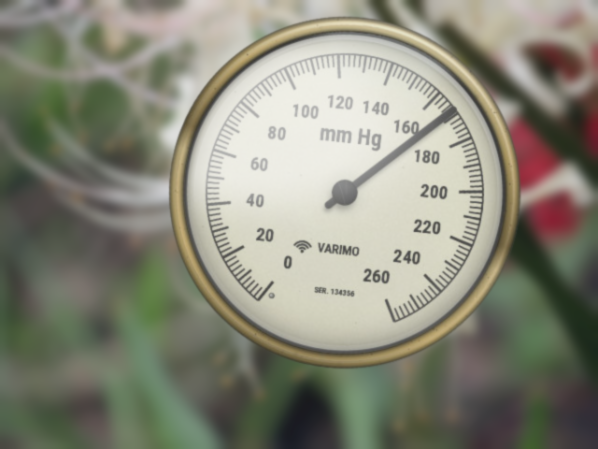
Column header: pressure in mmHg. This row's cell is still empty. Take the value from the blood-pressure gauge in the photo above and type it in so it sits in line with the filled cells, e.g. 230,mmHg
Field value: 168,mmHg
